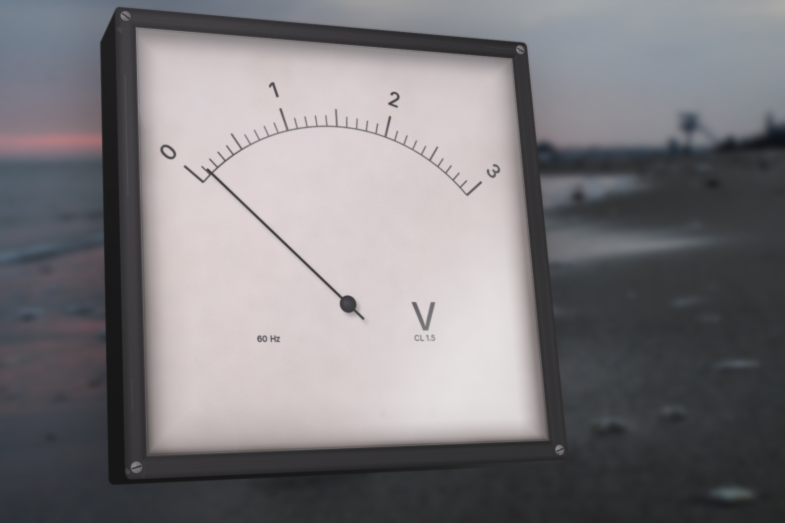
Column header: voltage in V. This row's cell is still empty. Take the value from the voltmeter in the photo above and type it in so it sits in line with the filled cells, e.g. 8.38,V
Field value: 0.1,V
